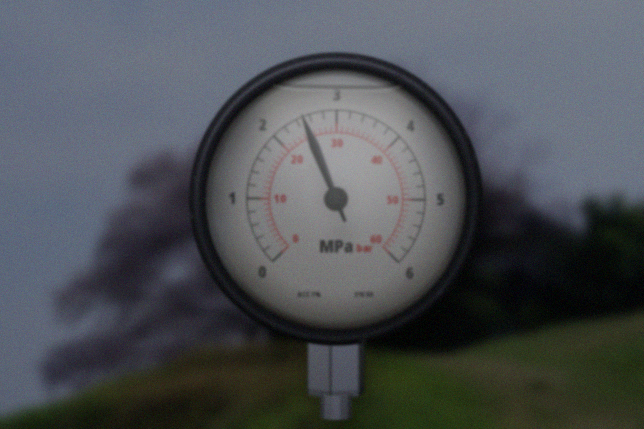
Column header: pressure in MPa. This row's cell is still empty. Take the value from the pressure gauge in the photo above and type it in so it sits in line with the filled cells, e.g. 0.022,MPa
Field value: 2.5,MPa
